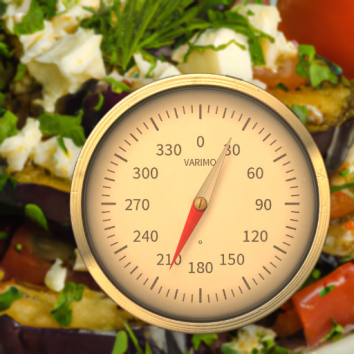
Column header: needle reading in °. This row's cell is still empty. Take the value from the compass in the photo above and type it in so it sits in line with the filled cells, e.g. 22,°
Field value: 205,°
